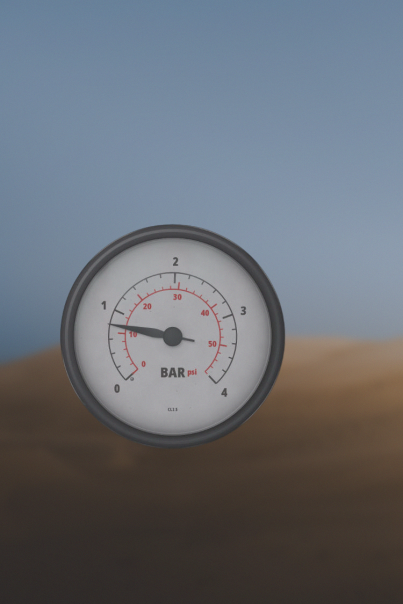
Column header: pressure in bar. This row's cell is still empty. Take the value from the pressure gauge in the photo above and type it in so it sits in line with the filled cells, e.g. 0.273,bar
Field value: 0.8,bar
